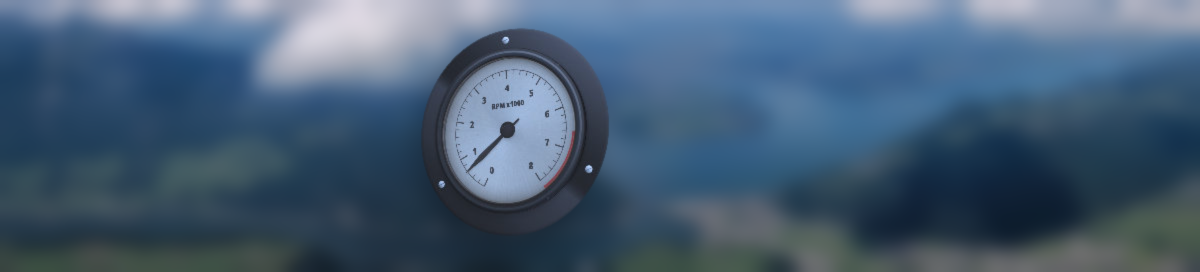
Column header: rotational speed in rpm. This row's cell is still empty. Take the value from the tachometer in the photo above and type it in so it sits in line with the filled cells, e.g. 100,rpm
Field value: 600,rpm
